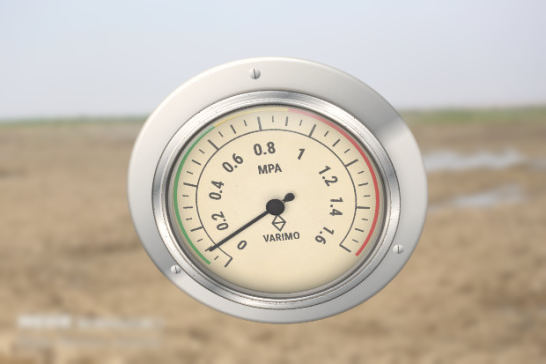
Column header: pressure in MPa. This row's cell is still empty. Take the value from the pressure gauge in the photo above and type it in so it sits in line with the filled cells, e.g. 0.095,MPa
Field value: 0.1,MPa
